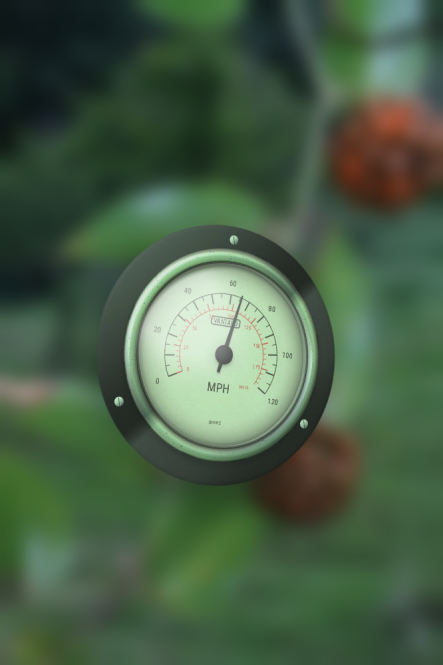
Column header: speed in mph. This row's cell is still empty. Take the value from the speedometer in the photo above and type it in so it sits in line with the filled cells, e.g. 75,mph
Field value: 65,mph
